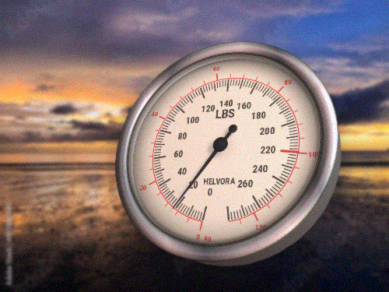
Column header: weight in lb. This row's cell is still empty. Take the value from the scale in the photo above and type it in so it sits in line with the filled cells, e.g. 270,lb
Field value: 20,lb
